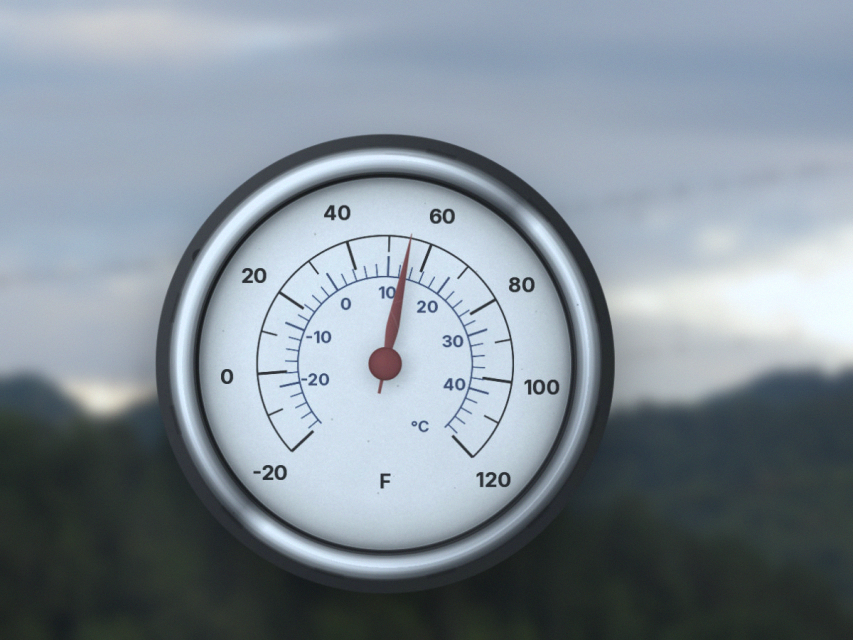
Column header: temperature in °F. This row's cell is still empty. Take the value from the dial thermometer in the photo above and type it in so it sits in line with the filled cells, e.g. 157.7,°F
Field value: 55,°F
